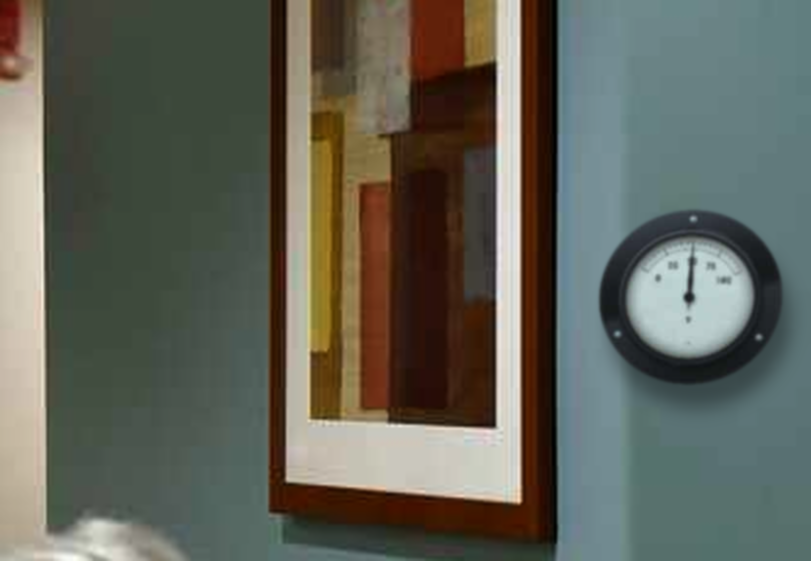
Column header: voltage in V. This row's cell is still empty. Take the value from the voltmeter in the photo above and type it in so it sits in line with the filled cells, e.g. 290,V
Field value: 50,V
